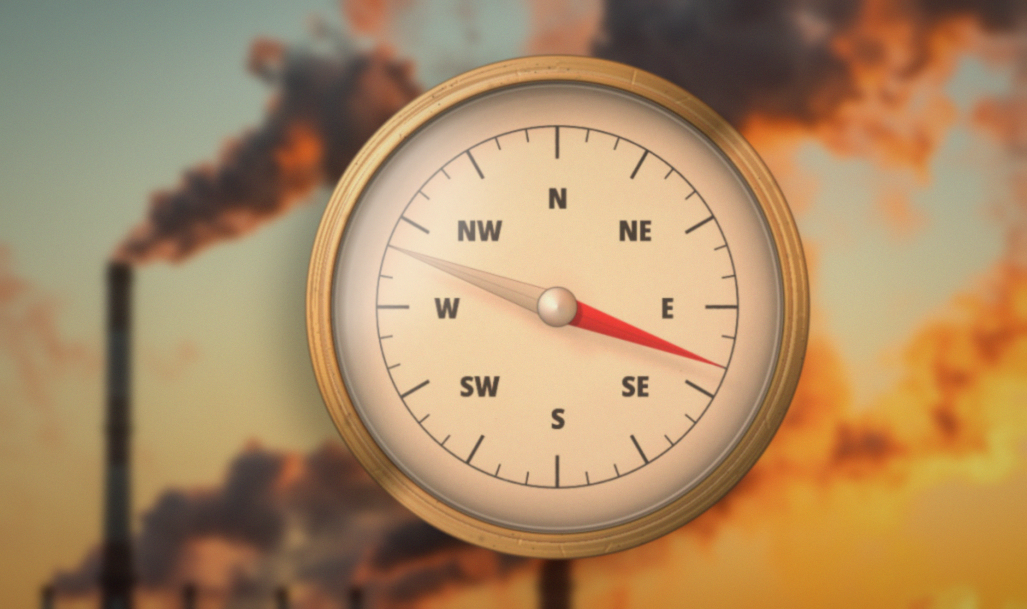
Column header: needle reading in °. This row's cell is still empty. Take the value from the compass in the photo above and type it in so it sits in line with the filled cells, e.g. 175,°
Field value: 110,°
